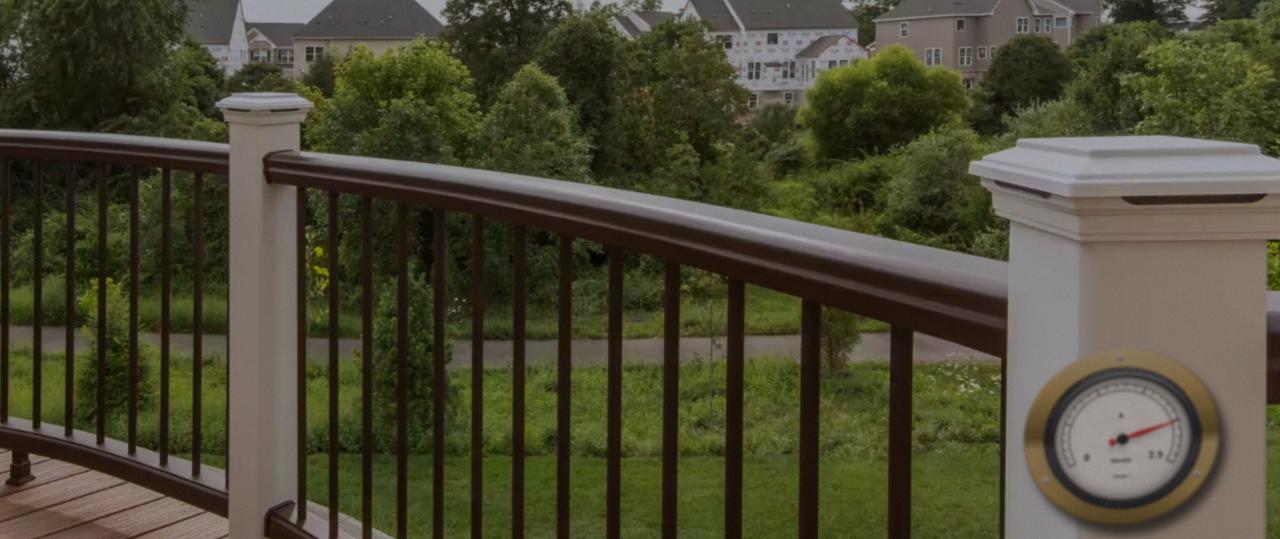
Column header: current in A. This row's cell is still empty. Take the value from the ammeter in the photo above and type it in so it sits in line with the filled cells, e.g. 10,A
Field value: 2,A
